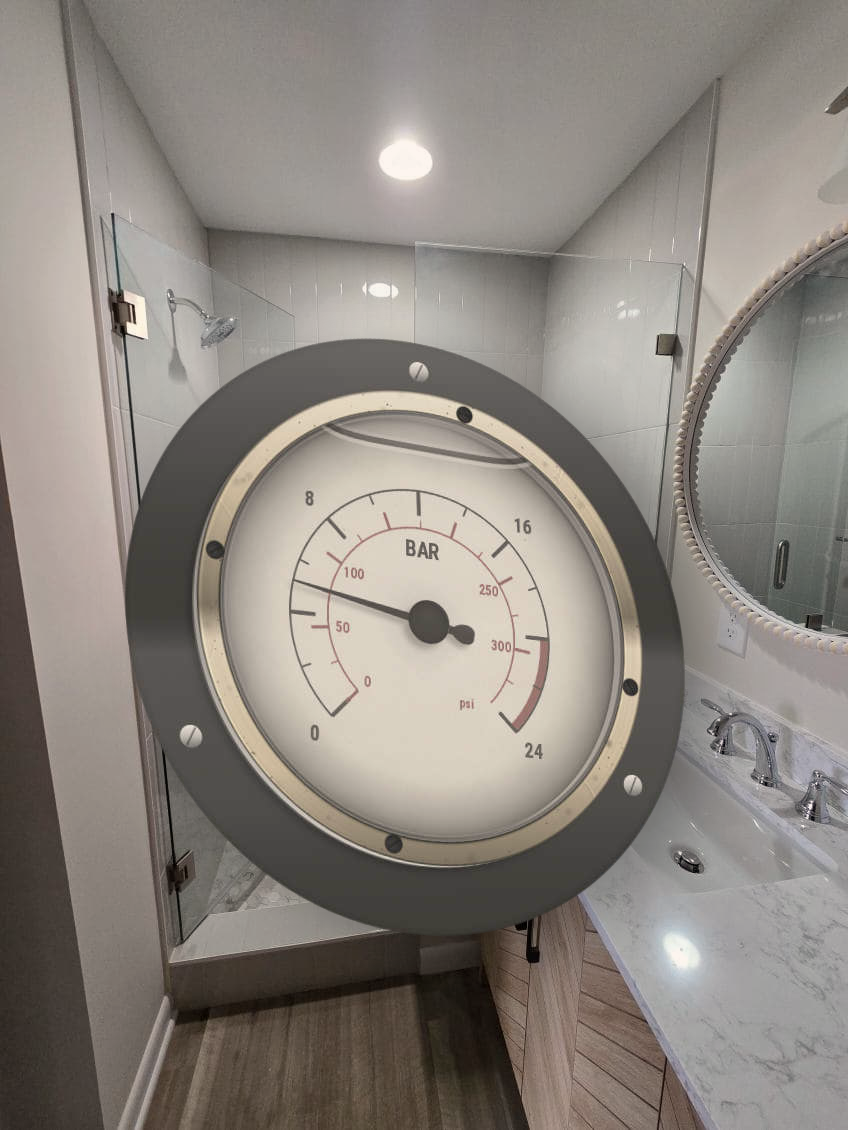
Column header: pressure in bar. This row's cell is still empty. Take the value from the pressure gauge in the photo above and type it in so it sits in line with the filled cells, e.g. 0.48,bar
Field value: 5,bar
